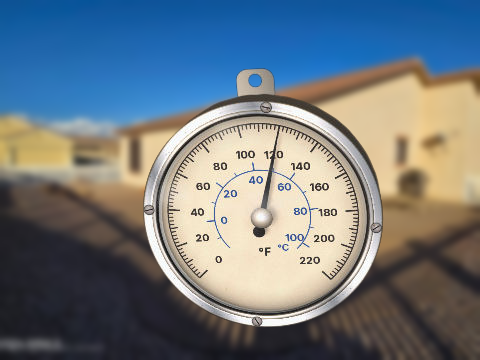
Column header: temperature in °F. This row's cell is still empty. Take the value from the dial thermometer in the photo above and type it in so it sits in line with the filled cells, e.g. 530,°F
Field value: 120,°F
